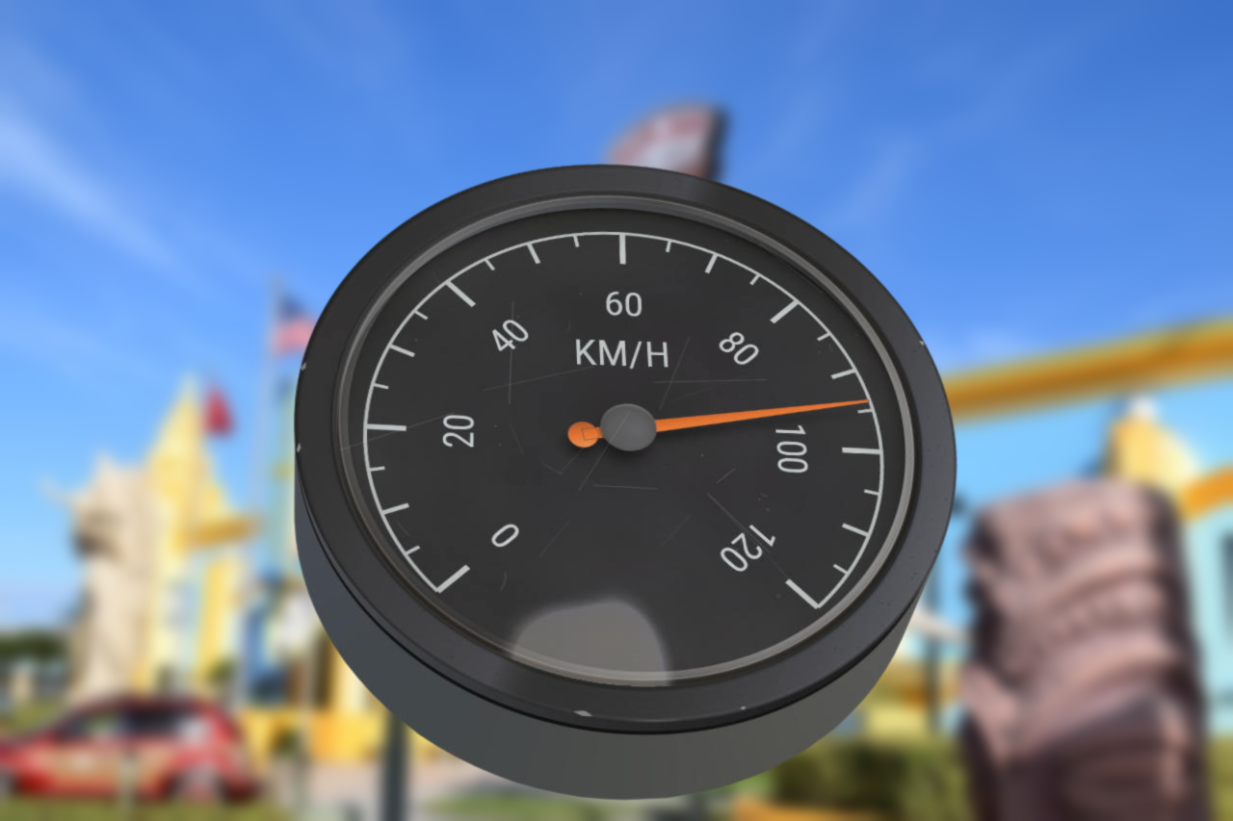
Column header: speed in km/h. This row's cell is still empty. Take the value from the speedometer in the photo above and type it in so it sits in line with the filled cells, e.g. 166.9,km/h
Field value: 95,km/h
